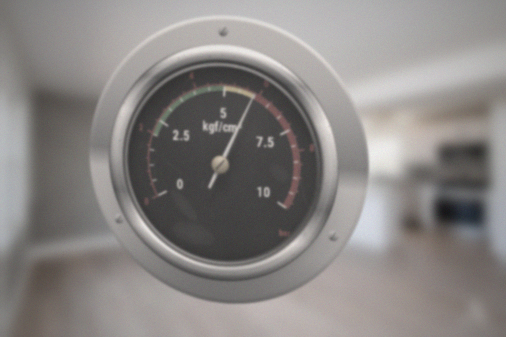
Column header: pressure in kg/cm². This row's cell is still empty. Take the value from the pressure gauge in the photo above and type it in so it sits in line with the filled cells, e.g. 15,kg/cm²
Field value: 6,kg/cm²
